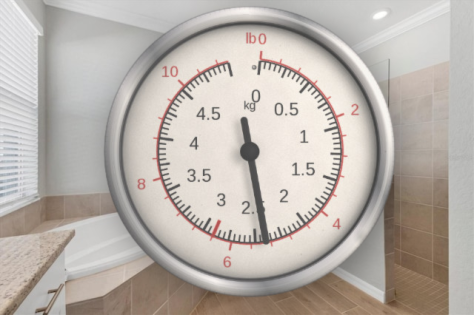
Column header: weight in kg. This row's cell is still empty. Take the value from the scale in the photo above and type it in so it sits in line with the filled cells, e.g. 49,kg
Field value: 2.4,kg
